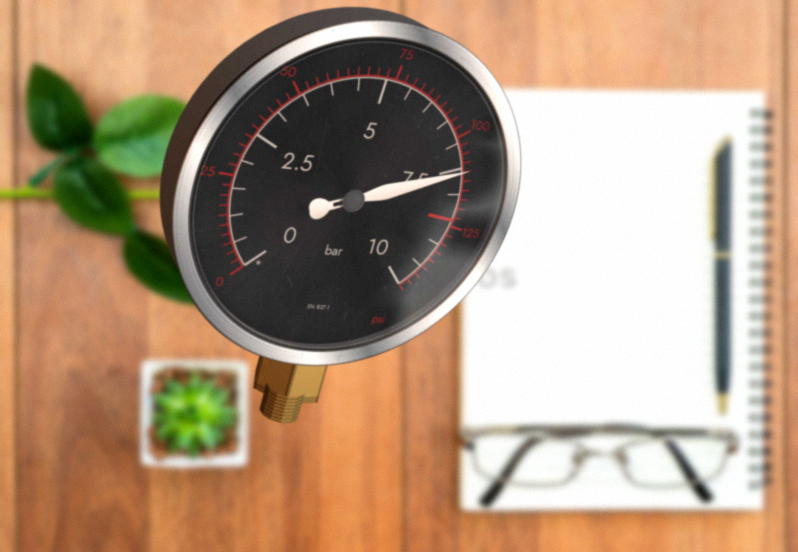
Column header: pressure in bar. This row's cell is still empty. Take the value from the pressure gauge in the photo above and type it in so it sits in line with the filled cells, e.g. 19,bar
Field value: 7.5,bar
